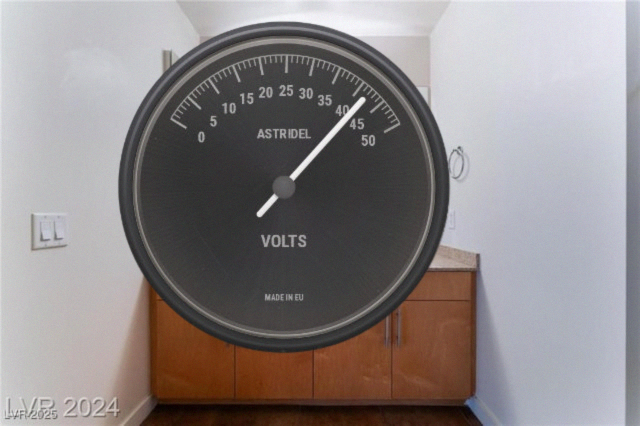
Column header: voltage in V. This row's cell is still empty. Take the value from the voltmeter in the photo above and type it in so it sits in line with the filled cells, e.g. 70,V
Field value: 42,V
